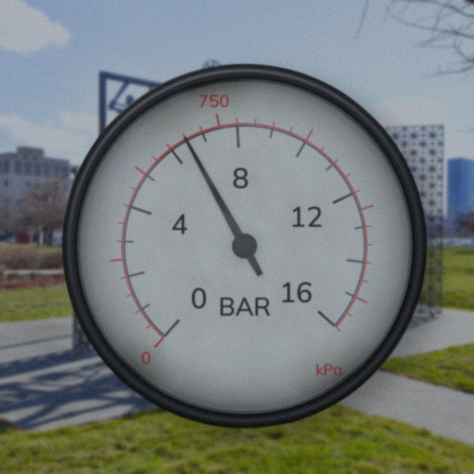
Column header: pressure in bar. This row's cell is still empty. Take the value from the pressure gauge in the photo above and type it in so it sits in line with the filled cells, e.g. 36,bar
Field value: 6.5,bar
